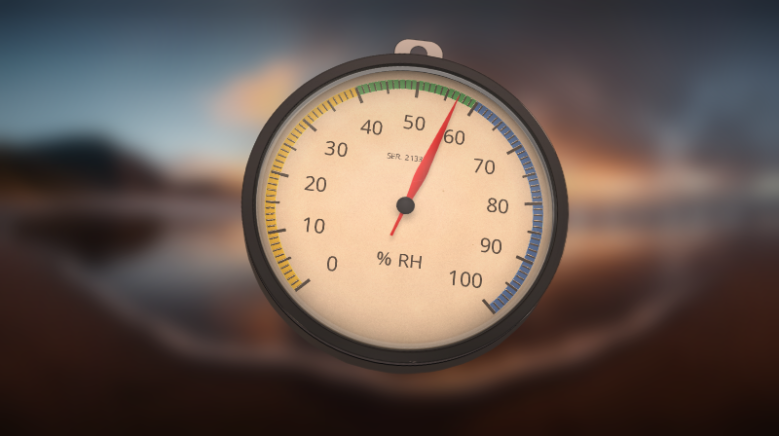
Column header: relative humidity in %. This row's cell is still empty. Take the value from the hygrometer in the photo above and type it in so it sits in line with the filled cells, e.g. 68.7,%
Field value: 57,%
